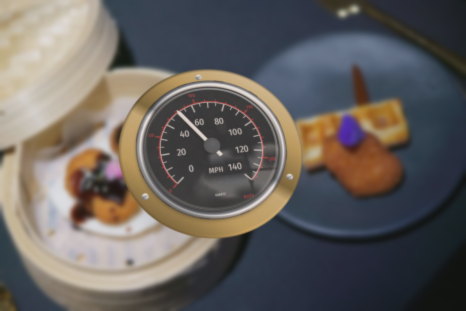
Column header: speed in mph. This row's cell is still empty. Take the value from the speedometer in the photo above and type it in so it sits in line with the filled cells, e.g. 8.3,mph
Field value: 50,mph
